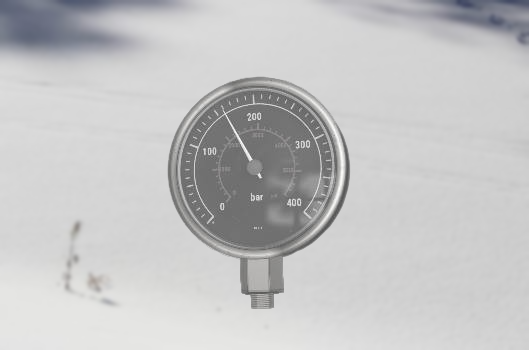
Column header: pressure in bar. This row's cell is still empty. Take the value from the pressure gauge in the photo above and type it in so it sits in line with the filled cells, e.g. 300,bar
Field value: 160,bar
